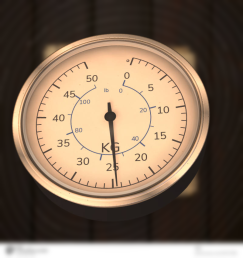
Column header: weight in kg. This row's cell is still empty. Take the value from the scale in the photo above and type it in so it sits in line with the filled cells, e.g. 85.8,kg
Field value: 24.5,kg
